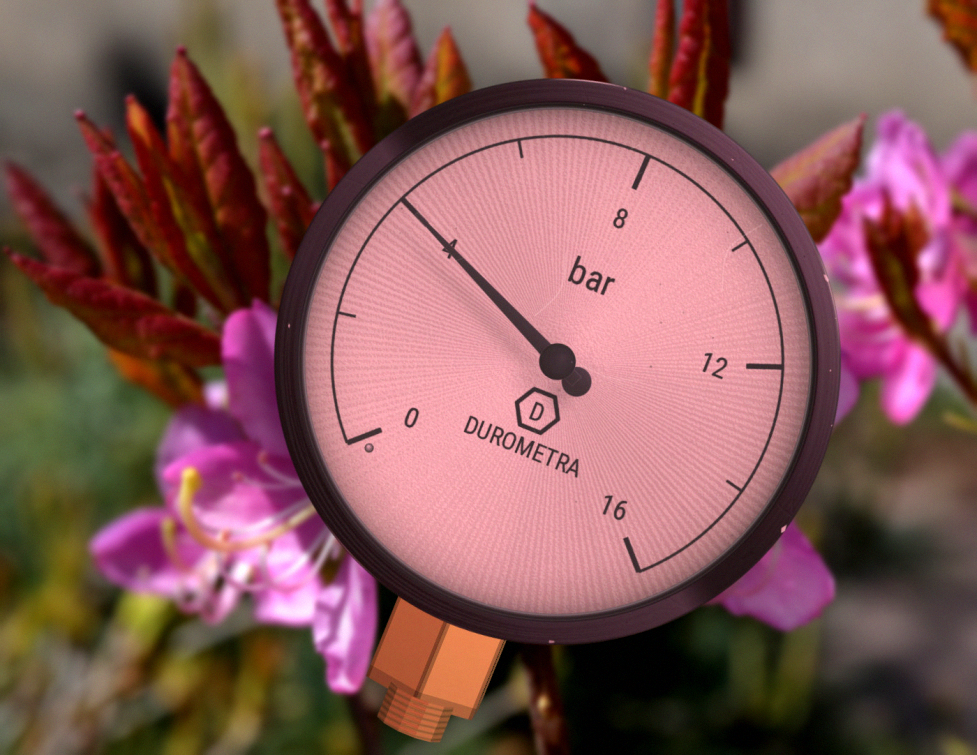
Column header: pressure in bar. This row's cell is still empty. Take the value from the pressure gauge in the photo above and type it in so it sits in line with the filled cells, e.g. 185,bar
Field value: 4,bar
